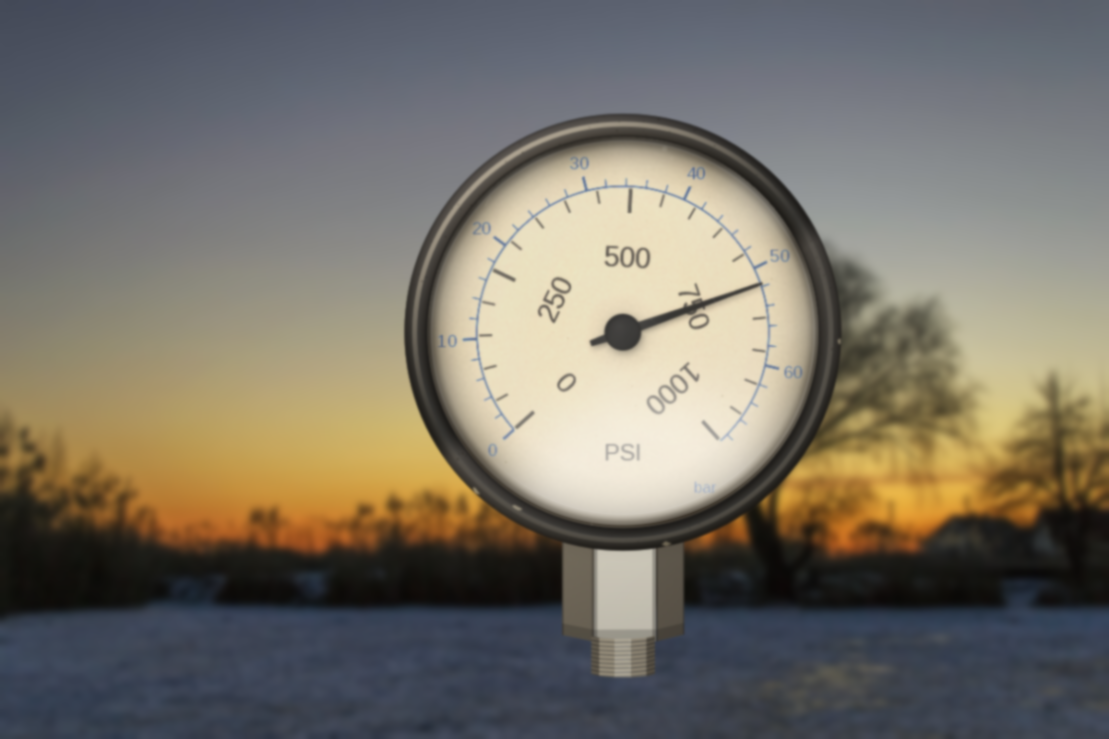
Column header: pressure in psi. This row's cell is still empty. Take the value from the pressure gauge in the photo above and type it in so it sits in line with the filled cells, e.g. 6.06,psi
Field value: 750,psi
